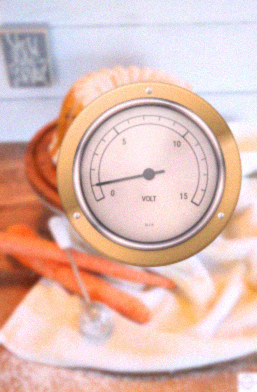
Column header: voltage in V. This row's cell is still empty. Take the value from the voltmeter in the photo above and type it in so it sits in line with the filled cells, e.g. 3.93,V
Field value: 1,V
